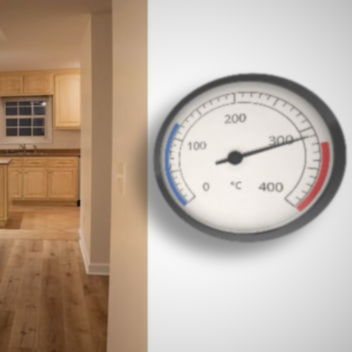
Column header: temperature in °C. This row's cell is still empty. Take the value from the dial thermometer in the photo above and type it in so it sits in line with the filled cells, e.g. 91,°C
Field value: 310,°C
